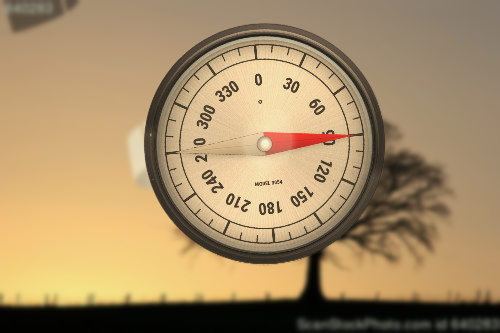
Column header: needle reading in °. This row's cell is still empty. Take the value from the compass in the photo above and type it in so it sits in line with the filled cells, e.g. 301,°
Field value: 90,°
